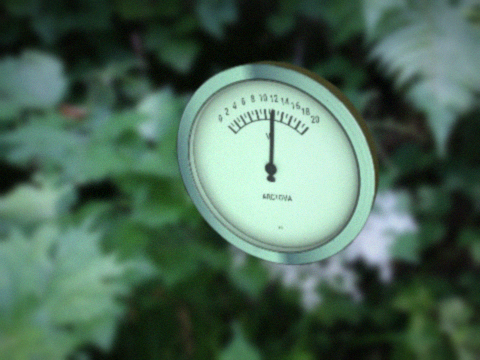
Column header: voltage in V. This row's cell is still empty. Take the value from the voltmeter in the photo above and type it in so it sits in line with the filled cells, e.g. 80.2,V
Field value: 12,V
